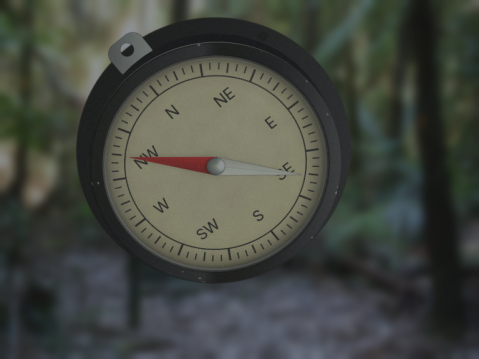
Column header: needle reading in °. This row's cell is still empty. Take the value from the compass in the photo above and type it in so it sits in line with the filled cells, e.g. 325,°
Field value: 315,°
